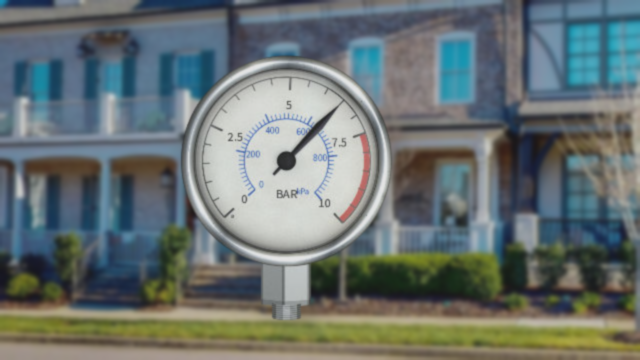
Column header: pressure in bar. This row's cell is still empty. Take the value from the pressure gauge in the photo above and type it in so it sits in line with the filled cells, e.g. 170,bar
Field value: 6.5,bar
